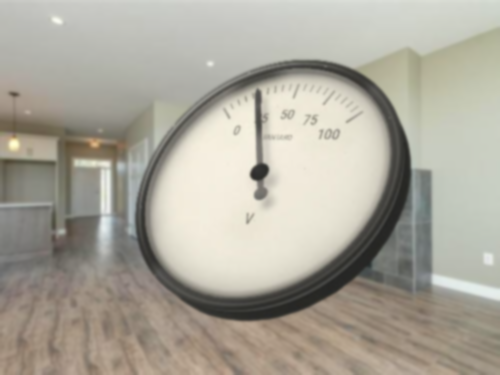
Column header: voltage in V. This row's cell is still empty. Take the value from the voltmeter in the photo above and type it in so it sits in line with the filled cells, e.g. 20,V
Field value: 25,V
